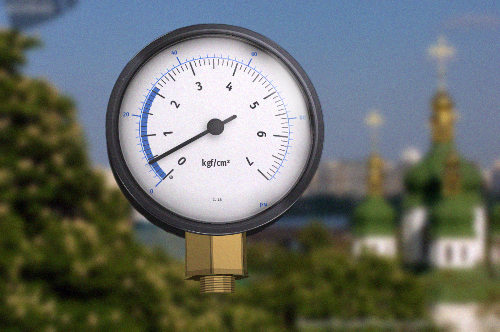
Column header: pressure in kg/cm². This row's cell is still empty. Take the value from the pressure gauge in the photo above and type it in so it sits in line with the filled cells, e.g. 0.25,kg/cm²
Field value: 0.4,kg/cm²
